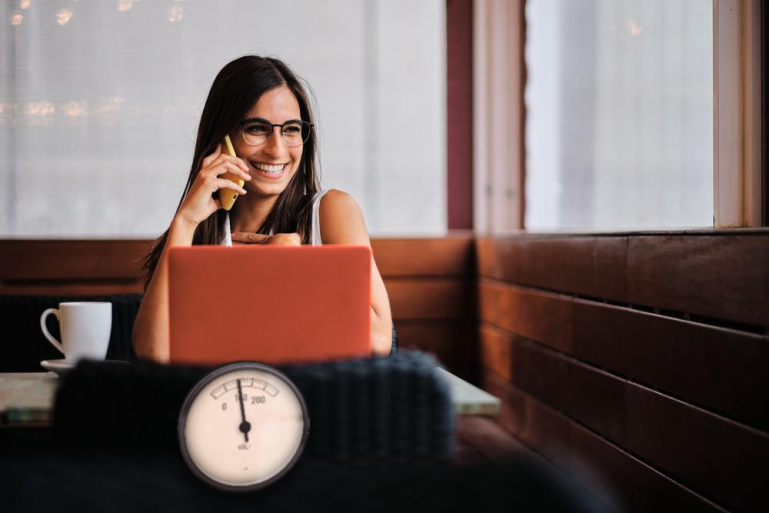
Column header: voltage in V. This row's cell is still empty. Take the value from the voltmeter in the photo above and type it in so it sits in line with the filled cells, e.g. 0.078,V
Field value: 100,V
